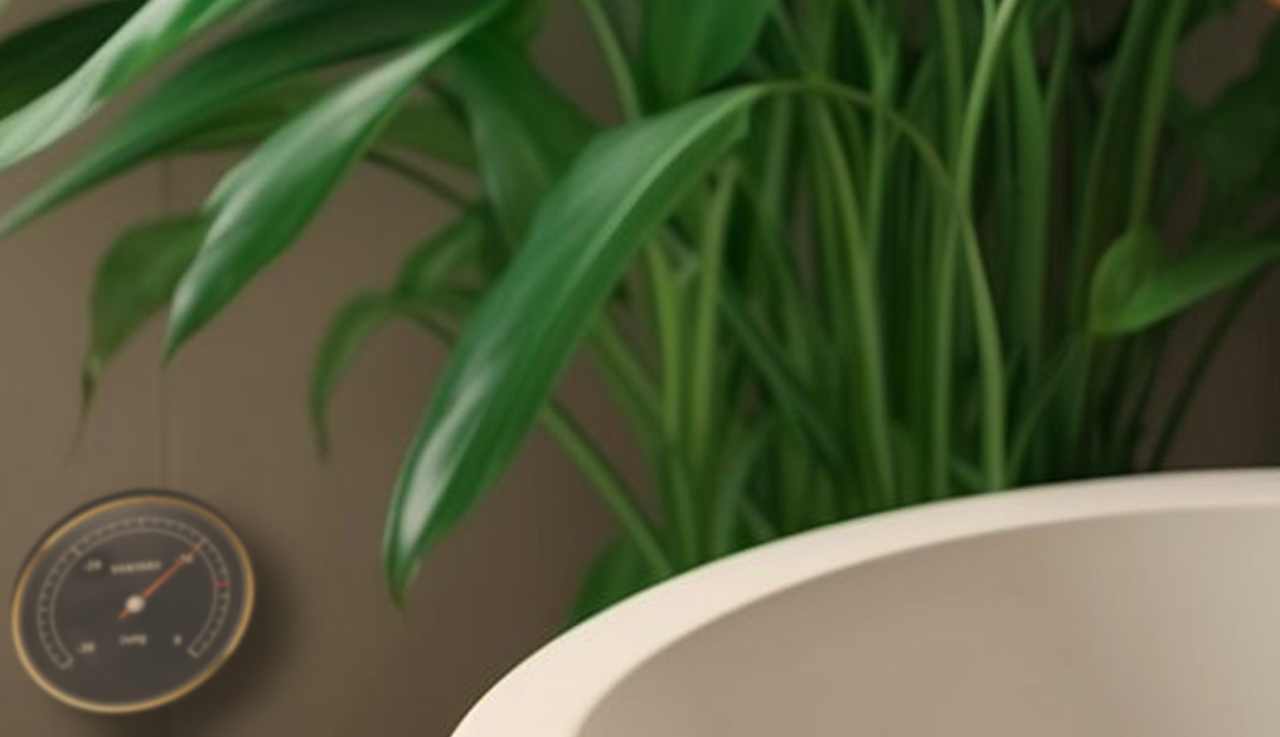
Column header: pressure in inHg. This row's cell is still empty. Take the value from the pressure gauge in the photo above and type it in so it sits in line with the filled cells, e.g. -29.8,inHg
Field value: -10,inHg
